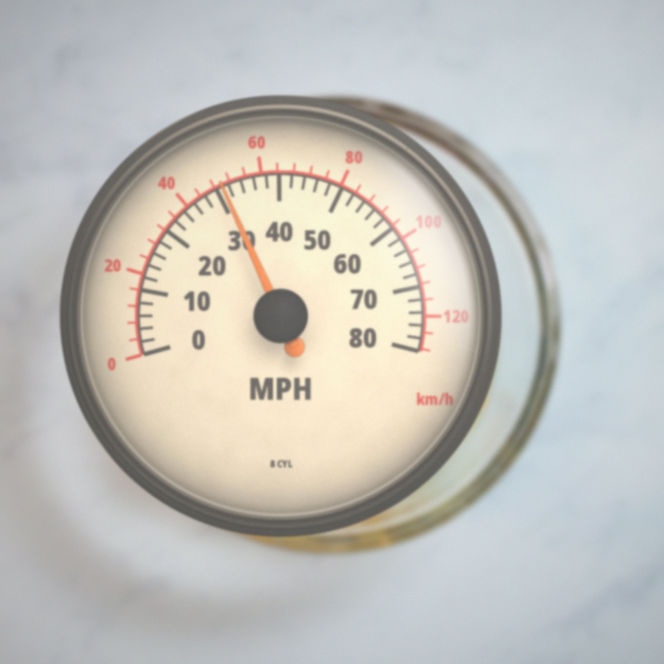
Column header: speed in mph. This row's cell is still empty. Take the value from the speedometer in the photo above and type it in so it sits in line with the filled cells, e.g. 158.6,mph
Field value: 31,mph
